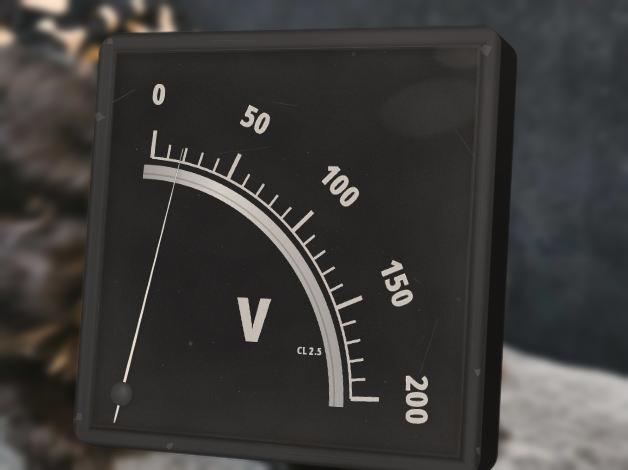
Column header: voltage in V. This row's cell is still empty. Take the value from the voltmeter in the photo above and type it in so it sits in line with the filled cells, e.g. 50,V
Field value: 20,V
